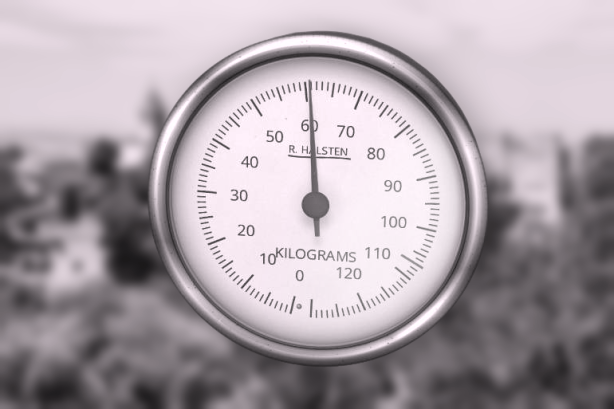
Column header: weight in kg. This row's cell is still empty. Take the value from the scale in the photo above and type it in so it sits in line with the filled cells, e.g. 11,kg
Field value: 61,kg
